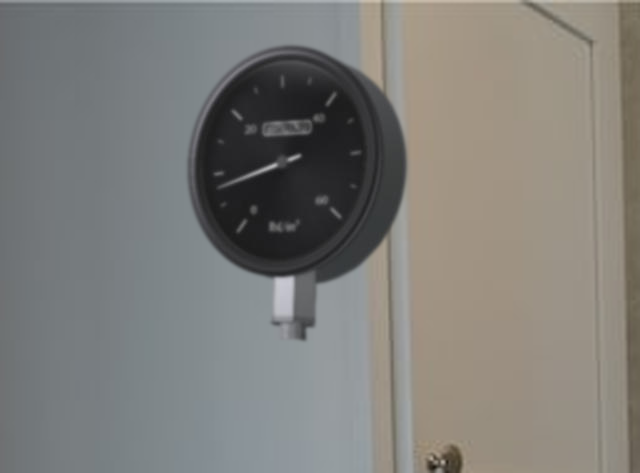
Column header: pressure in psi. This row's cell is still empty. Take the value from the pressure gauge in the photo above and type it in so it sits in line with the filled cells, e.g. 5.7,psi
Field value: 7.5,psi
